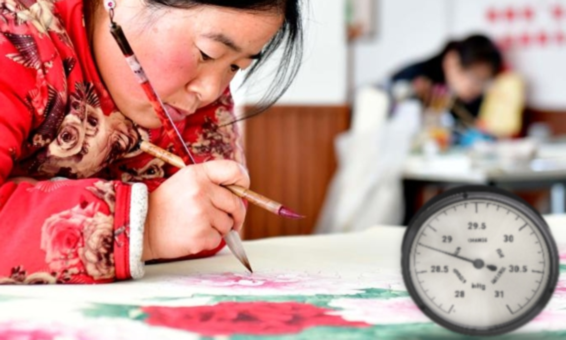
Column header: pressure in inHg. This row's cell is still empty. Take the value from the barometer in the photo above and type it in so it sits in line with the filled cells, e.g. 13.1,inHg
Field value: 28.8,inHg
